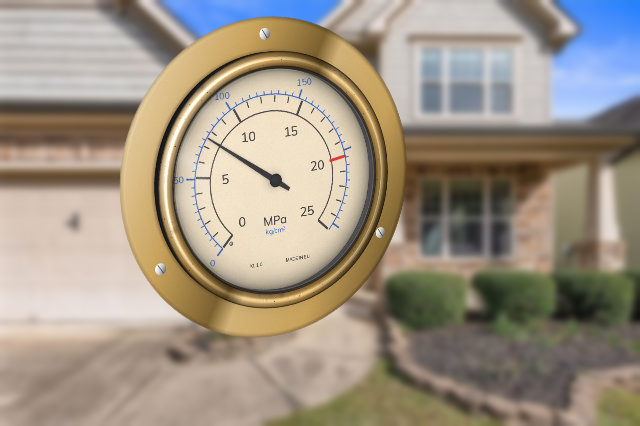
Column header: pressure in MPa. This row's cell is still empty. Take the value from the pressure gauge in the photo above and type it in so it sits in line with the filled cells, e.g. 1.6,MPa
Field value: 7.5,MPa
